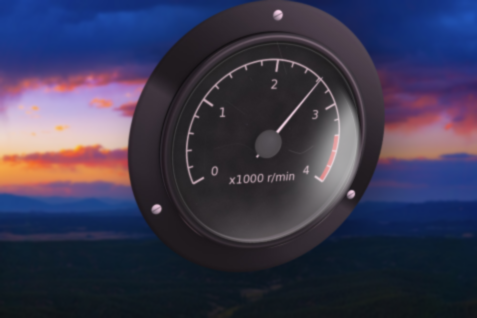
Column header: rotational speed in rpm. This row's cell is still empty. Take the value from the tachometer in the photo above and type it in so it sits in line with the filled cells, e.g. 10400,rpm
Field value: 2600,rpm
